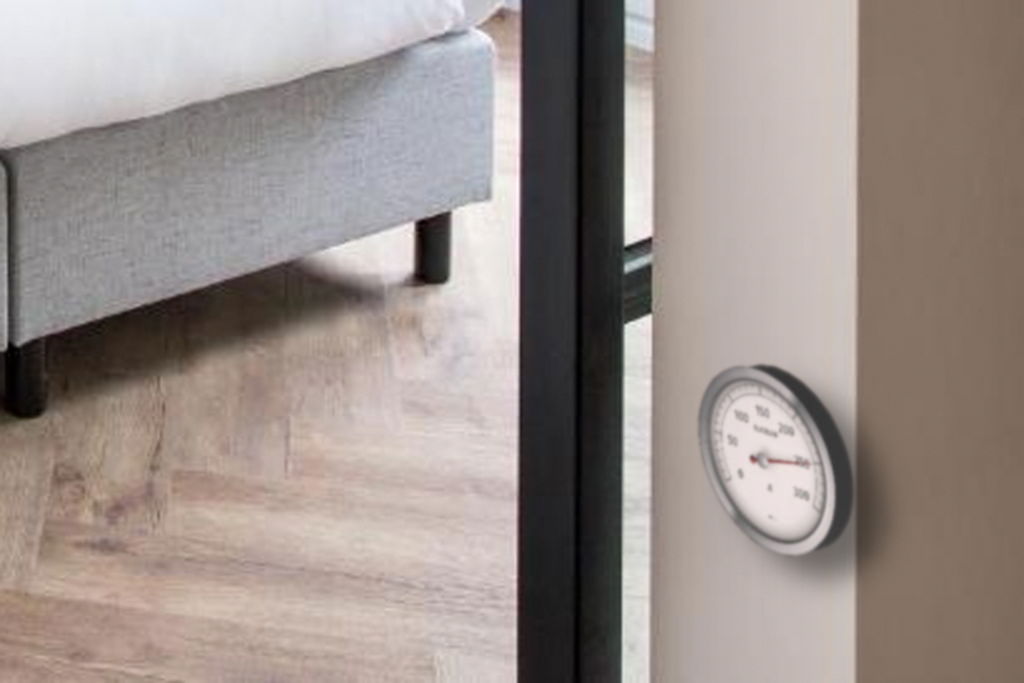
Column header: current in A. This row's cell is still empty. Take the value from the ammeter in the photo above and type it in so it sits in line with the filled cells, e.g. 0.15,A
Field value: 250,A
